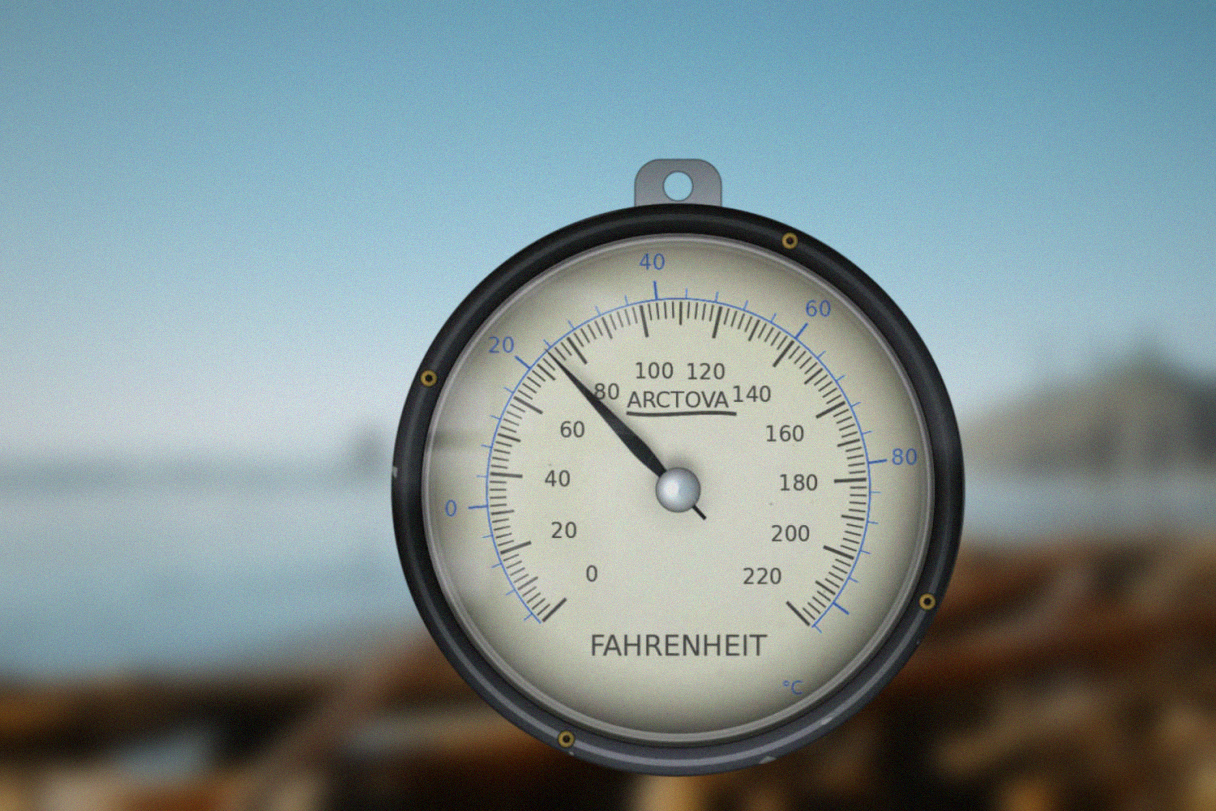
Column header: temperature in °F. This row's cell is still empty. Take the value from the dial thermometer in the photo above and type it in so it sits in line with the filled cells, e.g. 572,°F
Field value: 74,°F
